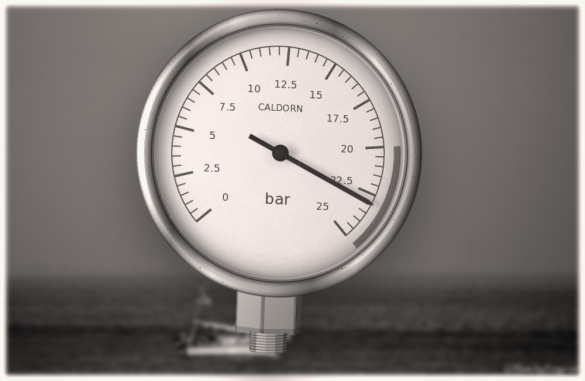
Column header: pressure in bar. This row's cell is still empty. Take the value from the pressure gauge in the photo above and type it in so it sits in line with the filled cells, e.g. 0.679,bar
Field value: 23,bar
